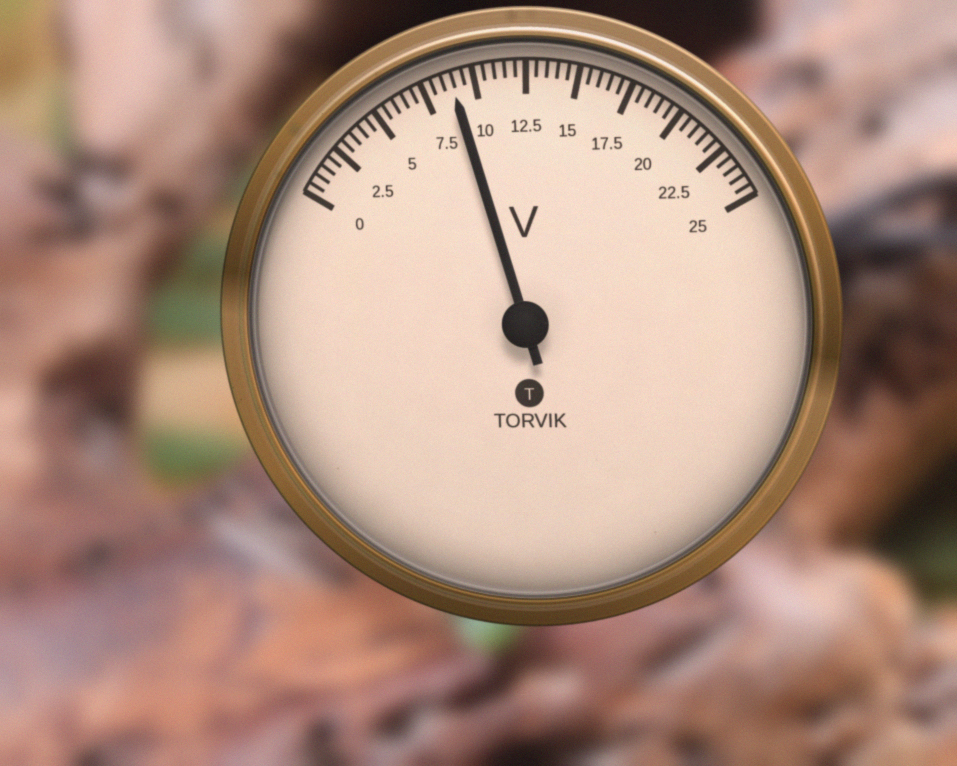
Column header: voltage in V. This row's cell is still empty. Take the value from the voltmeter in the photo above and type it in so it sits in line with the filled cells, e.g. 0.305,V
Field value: 9,V
